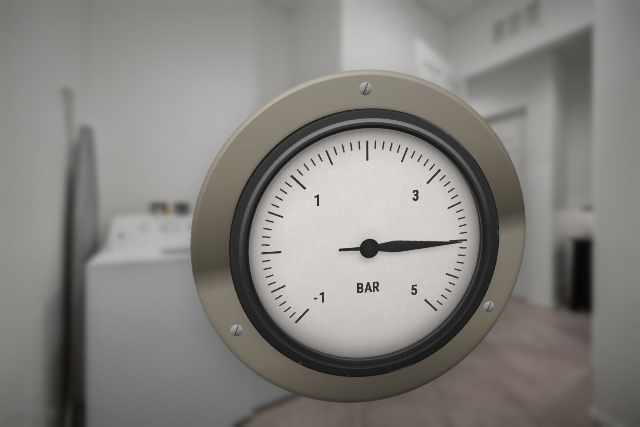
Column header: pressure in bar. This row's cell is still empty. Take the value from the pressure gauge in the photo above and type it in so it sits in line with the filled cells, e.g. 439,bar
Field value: 4,bar
